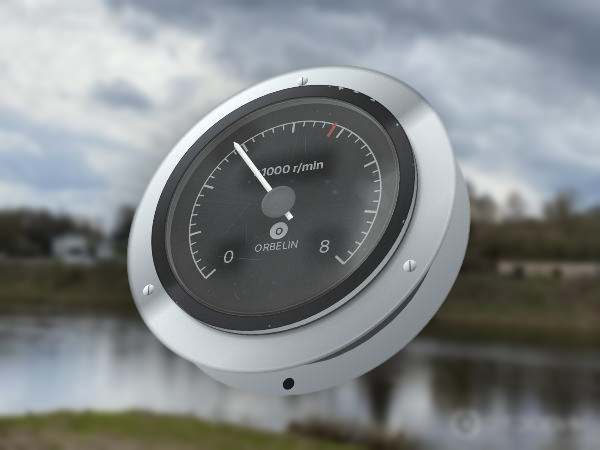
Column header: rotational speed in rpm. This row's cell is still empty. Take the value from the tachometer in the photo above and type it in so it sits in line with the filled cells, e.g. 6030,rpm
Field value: 2900,rpm
